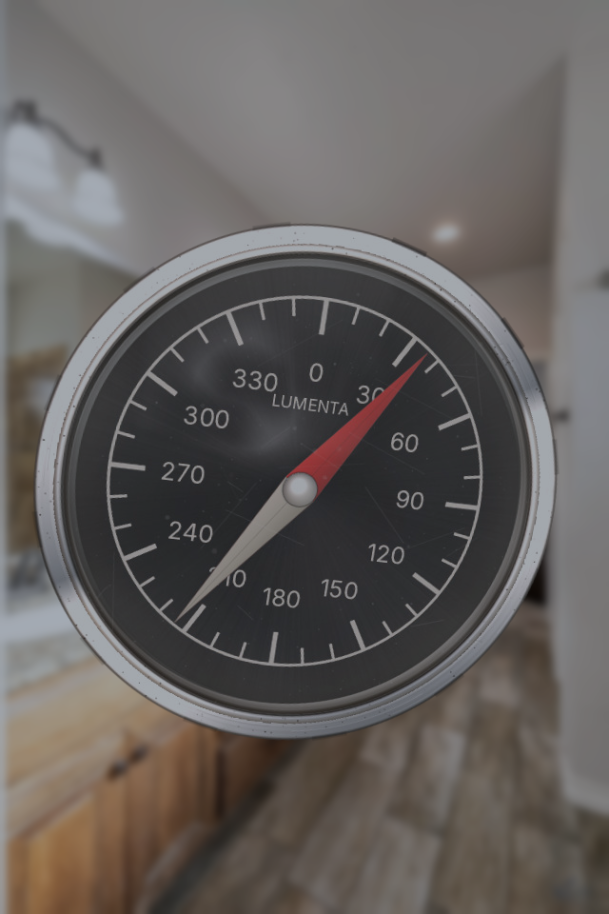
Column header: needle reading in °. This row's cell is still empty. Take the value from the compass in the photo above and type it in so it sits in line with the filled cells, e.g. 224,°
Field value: 35,°
